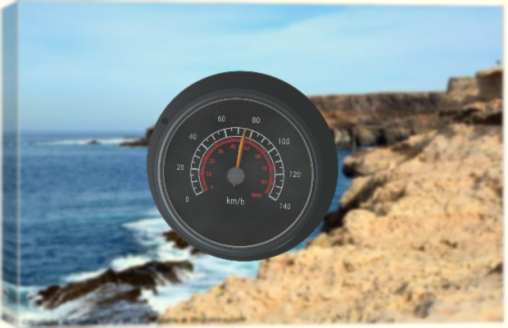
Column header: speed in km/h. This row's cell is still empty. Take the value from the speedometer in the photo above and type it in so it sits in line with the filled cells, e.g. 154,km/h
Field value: 75,km/h
